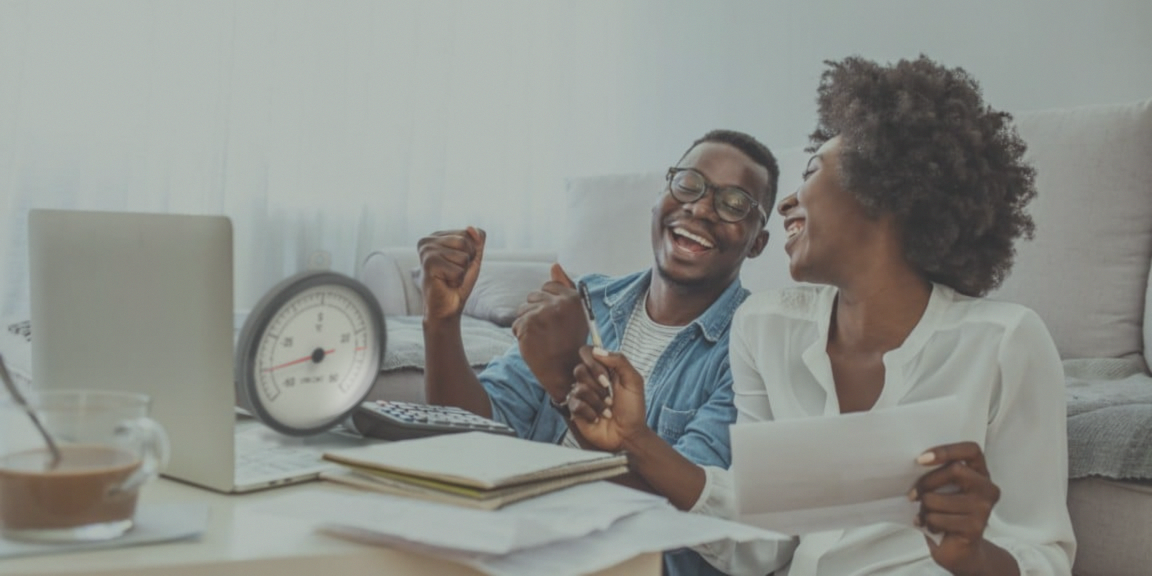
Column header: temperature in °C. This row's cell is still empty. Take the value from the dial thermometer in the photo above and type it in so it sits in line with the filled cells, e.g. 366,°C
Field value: -37.5,°C
